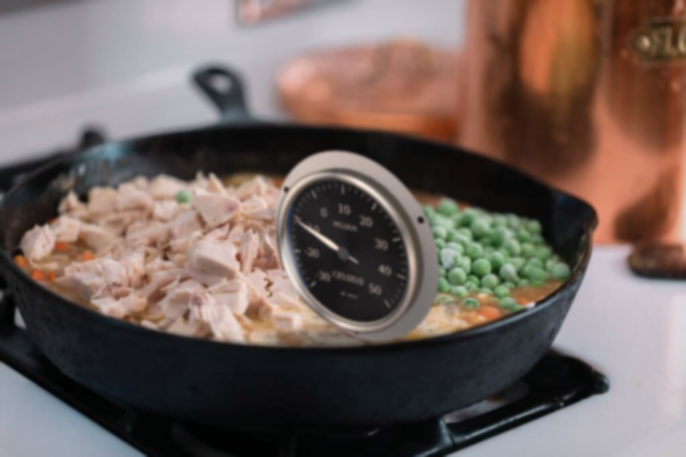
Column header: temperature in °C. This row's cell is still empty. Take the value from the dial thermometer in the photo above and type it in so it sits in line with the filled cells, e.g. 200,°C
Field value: -10,°C
